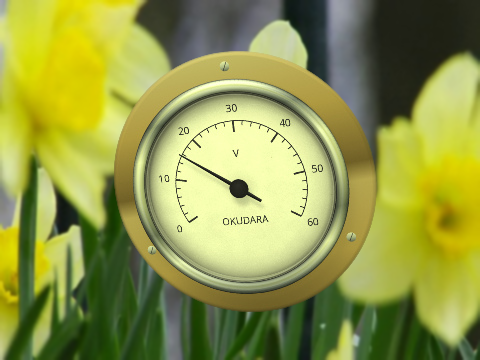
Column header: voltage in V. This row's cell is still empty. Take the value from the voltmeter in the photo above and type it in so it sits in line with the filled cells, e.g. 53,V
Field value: 16,V
